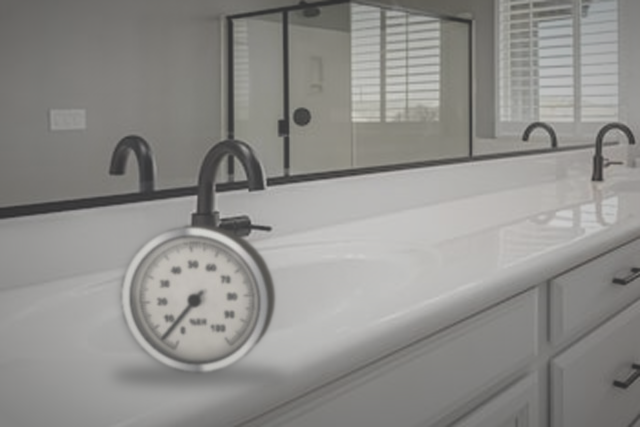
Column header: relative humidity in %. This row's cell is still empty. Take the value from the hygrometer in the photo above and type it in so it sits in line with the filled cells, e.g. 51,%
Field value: 5,%
